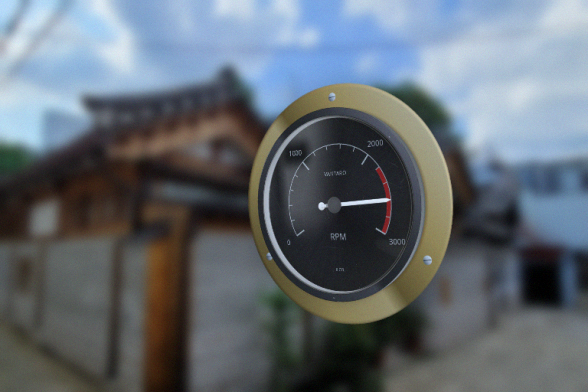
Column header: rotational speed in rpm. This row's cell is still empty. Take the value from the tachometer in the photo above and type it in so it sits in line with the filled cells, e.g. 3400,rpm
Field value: 2600,rpm
